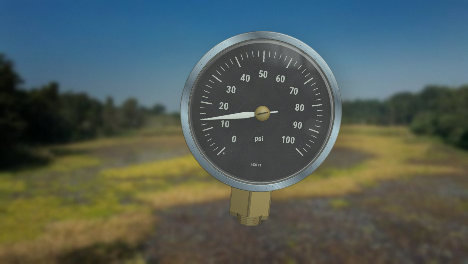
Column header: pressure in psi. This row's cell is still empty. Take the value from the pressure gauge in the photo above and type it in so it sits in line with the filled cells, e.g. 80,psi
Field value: 14,psi
